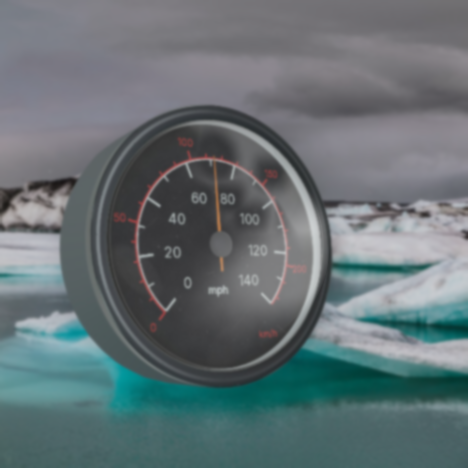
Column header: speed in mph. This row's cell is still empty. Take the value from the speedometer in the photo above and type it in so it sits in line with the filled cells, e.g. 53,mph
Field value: 70,mph
